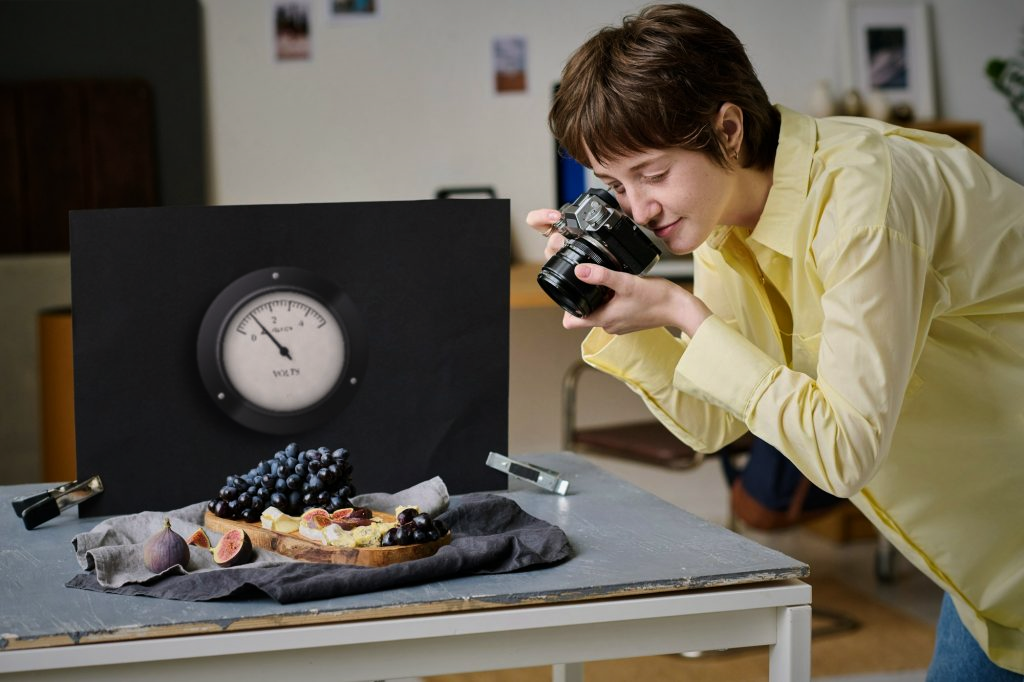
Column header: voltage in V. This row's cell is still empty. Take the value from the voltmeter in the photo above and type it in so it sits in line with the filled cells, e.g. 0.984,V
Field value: 1,V
